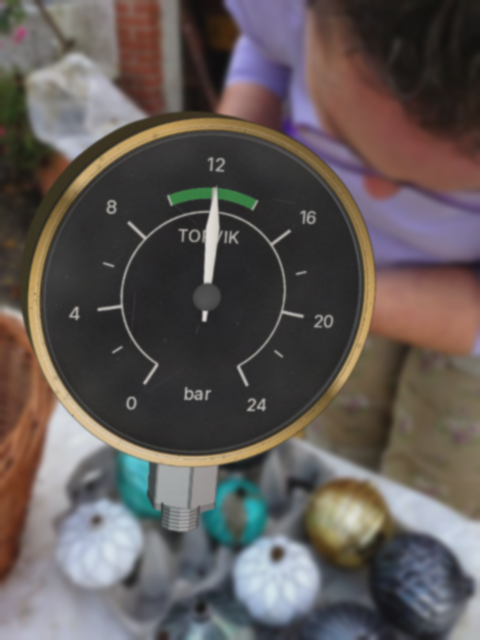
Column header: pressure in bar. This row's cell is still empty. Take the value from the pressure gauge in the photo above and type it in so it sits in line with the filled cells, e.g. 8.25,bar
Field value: 12,bar
